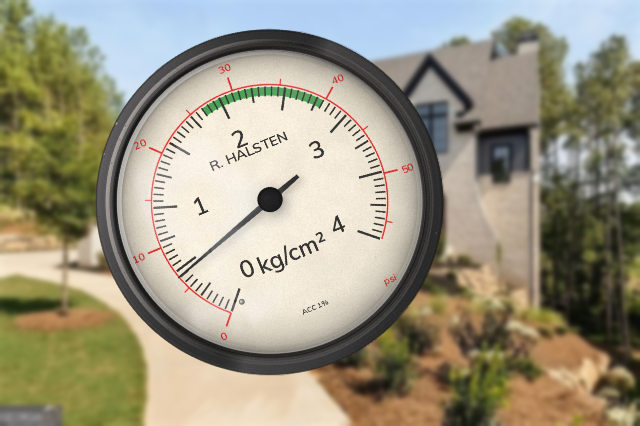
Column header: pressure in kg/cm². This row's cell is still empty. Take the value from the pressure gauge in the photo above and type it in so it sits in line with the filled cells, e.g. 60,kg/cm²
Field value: 0.45,kg/cm²
